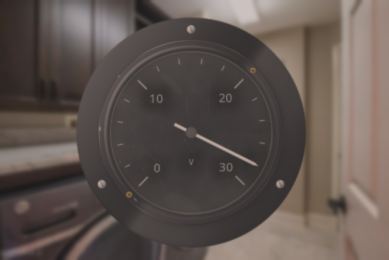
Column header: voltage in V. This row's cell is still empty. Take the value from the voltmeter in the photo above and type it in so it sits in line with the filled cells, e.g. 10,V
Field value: 28,V
